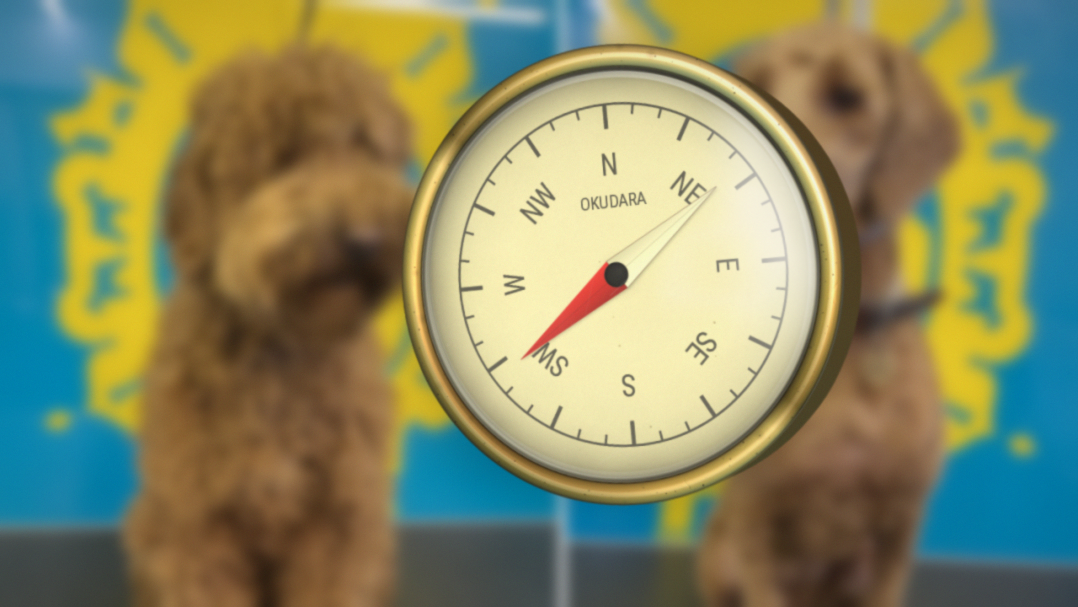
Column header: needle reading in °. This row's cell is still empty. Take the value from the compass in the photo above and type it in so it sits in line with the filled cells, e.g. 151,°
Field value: 235,°
